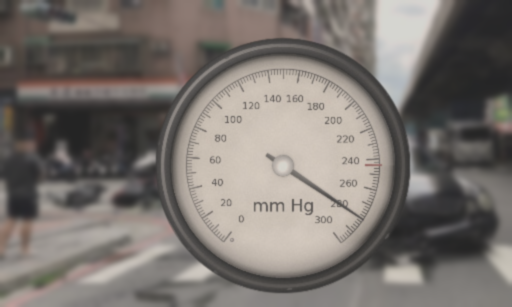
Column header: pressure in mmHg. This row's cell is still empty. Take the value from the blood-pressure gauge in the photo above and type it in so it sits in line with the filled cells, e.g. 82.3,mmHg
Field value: 280,mmHg
